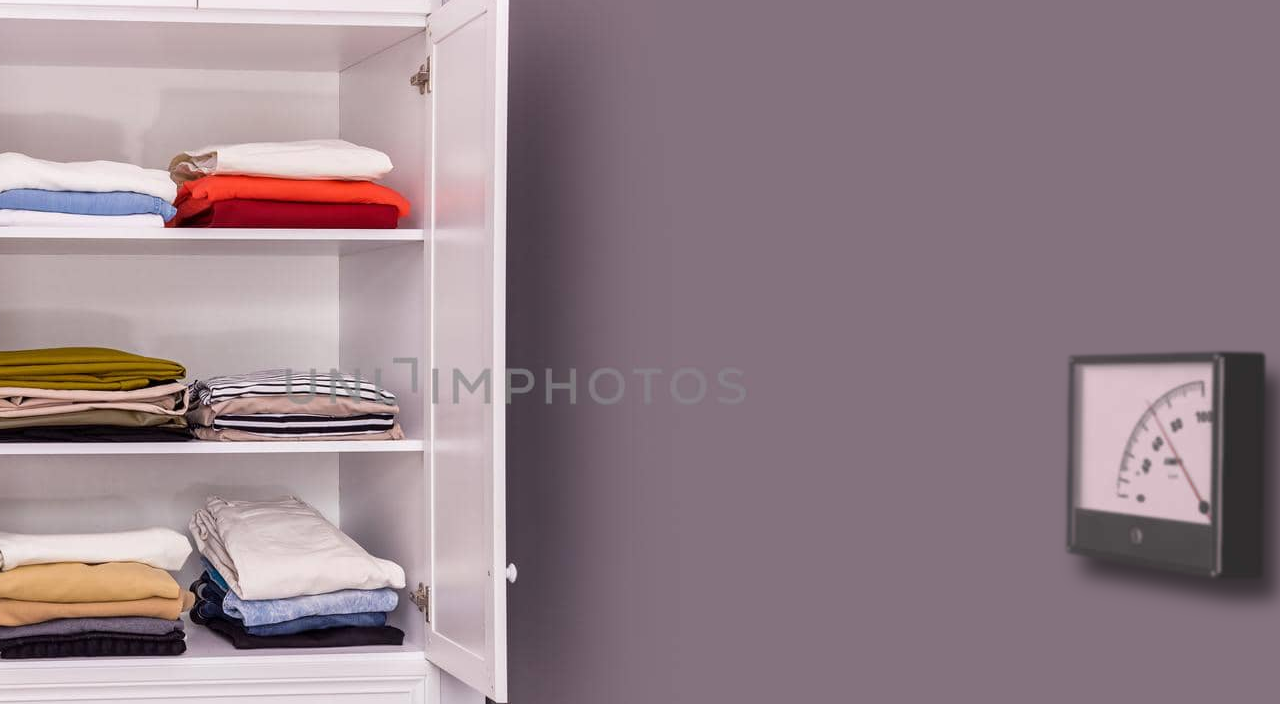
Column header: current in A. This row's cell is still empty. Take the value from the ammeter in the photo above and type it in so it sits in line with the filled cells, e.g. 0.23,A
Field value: 70,A
